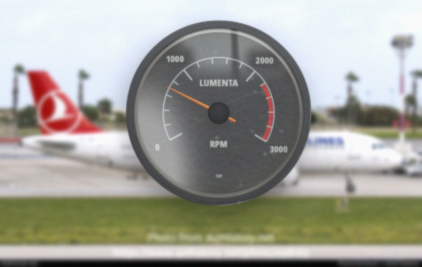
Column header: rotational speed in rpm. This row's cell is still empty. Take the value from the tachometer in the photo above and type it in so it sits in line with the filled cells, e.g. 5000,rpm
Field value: 700,rpm
